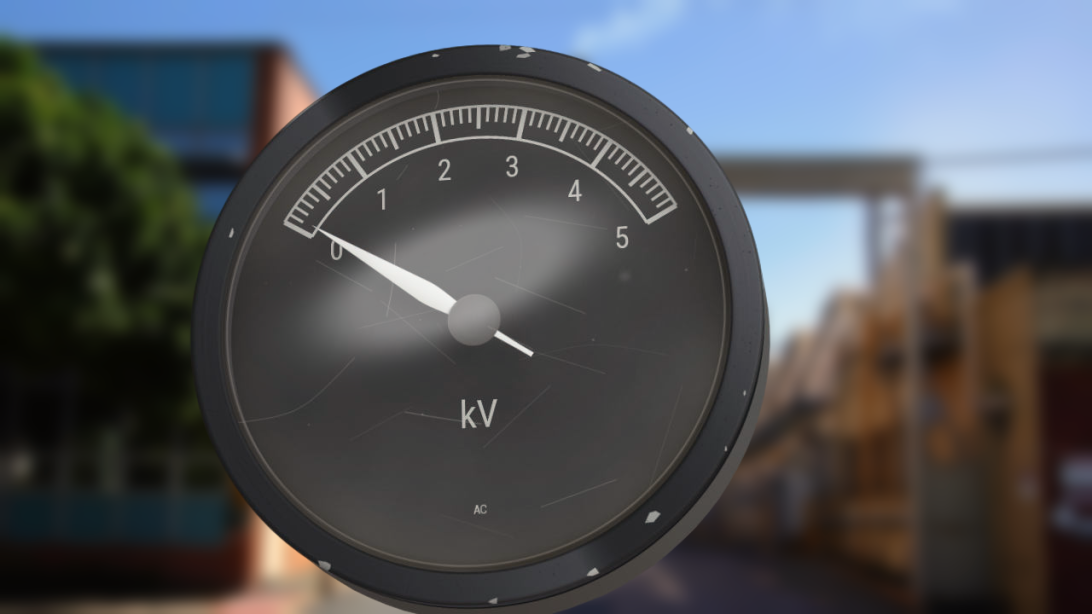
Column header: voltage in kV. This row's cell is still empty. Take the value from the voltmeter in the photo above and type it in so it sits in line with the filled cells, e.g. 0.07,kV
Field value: 0.1,kV
